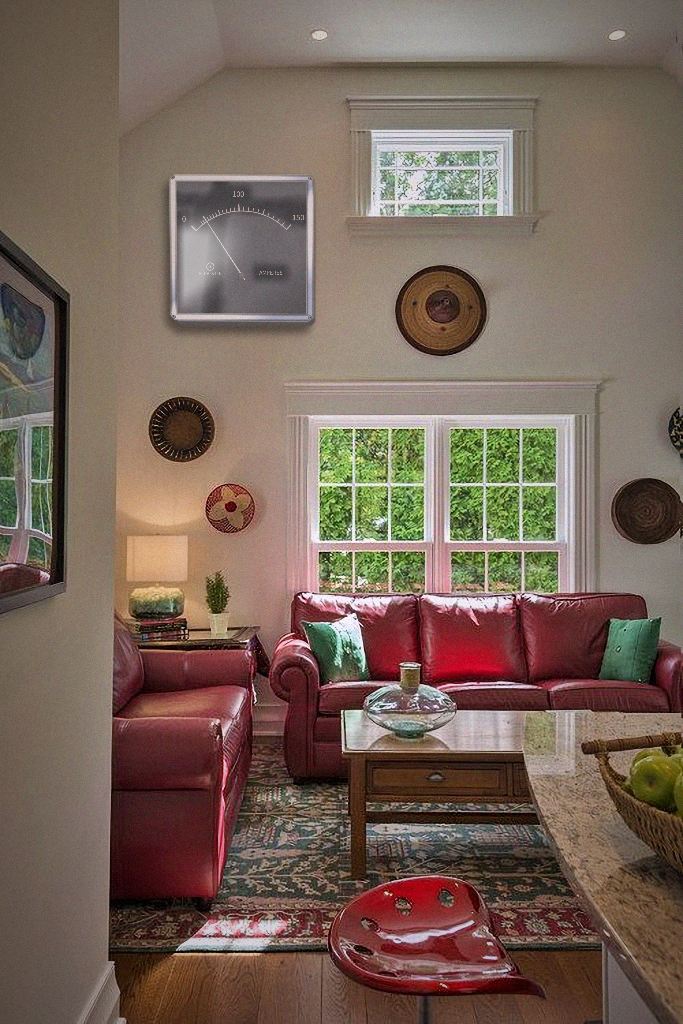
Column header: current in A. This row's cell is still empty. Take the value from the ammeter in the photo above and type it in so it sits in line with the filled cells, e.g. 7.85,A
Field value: 50,A
